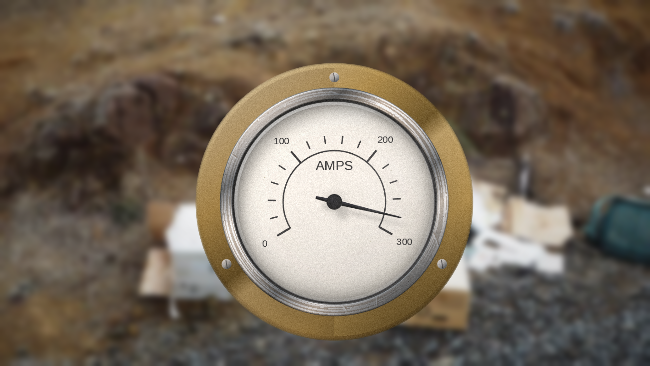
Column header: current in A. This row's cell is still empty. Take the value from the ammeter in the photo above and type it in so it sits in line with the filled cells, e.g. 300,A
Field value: 280,A
